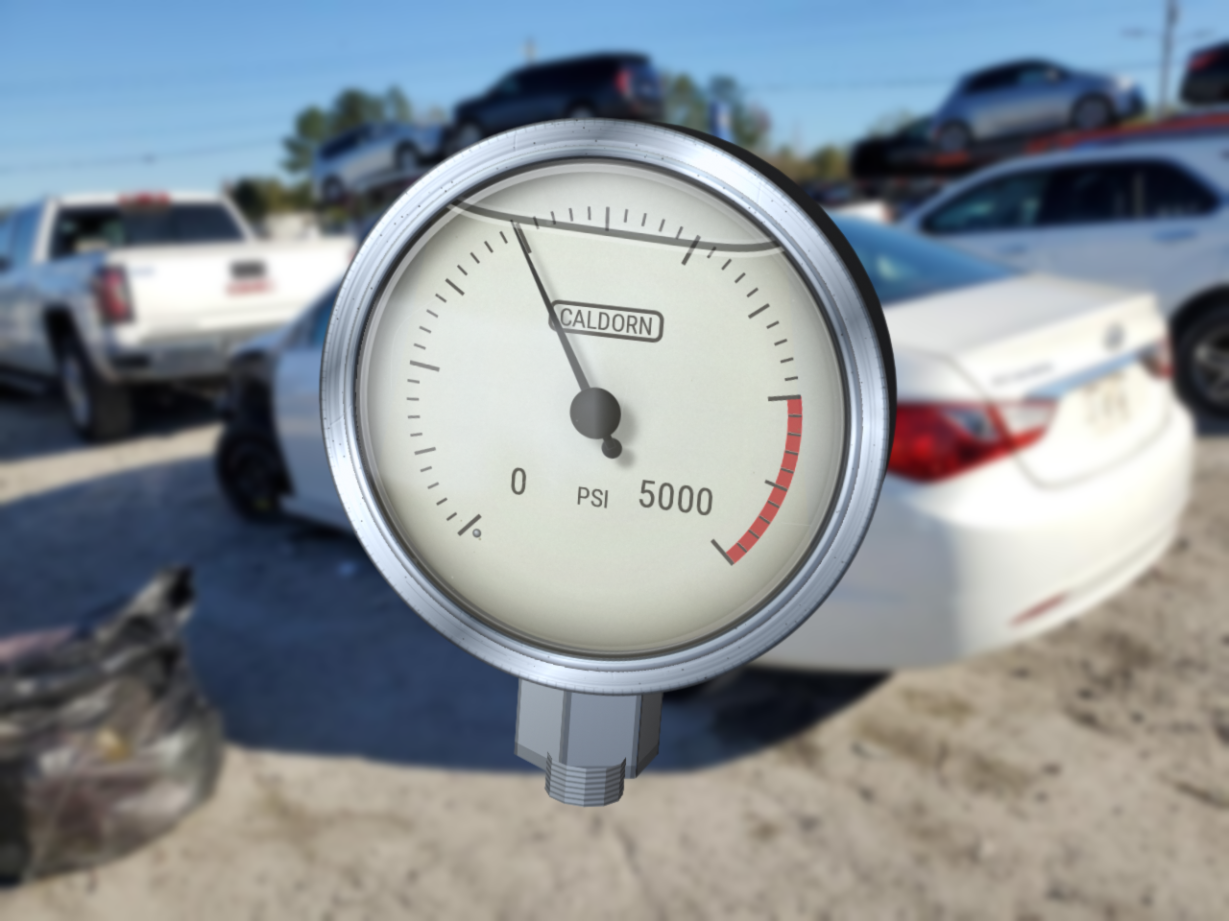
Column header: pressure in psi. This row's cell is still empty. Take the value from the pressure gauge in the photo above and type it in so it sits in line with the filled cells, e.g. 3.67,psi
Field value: 2000,psi
